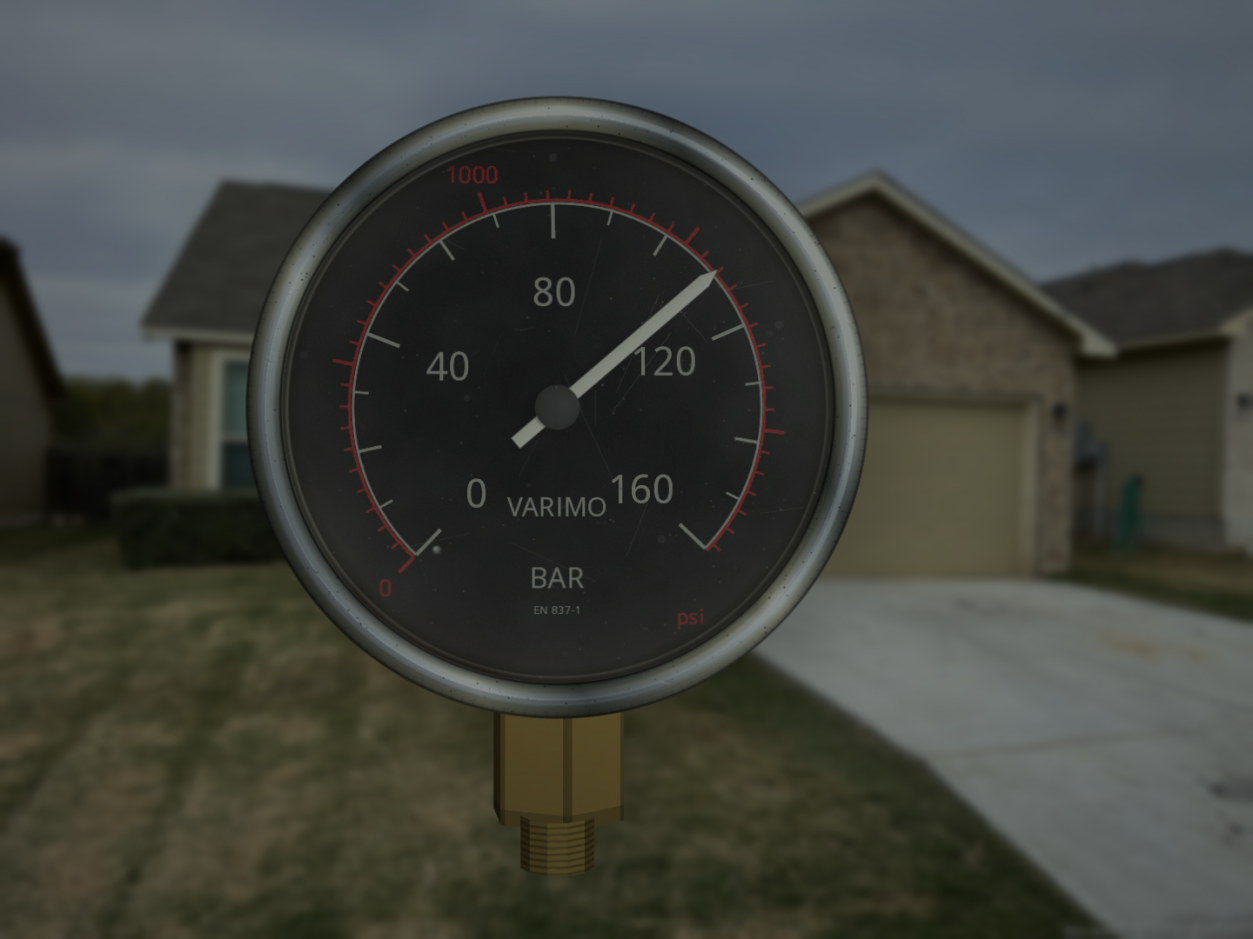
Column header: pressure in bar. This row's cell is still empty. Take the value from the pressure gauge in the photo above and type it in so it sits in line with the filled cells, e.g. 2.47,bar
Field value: 110,bar
